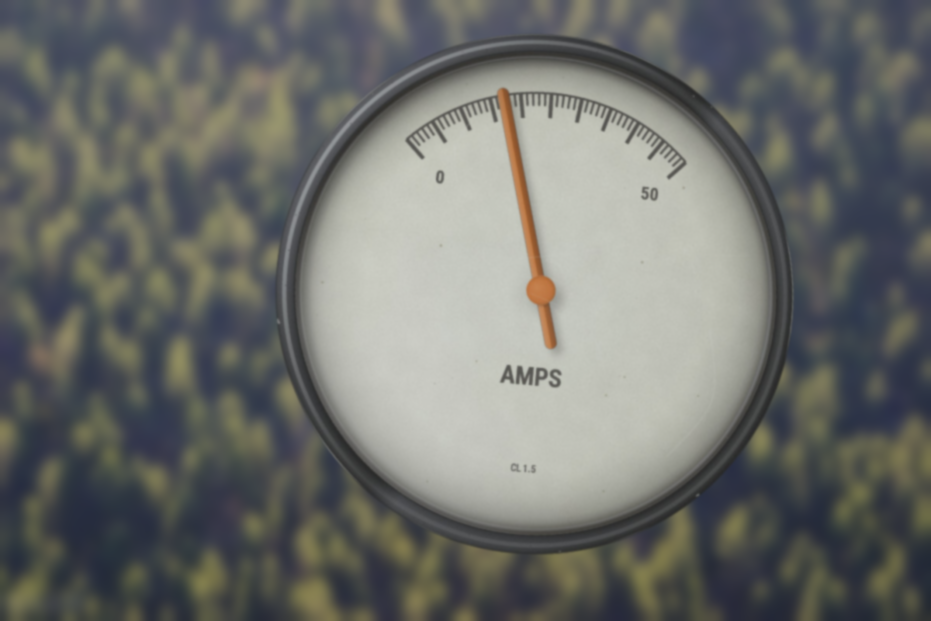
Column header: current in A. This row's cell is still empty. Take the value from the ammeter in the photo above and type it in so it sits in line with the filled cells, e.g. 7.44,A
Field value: 17,A
